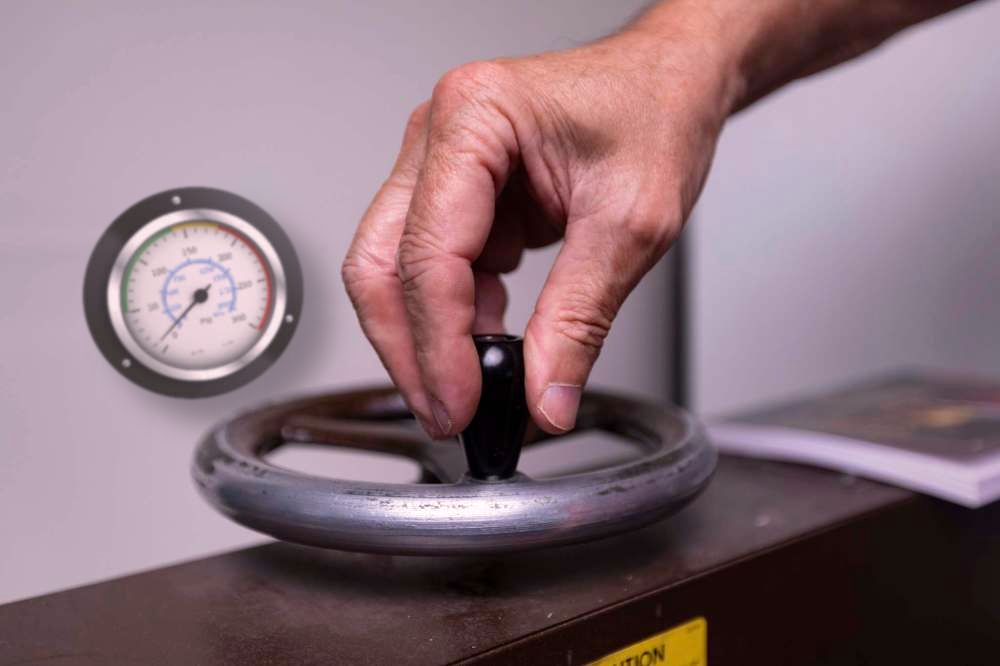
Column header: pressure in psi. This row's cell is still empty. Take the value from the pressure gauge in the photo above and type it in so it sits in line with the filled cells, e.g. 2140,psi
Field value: 10,psi
